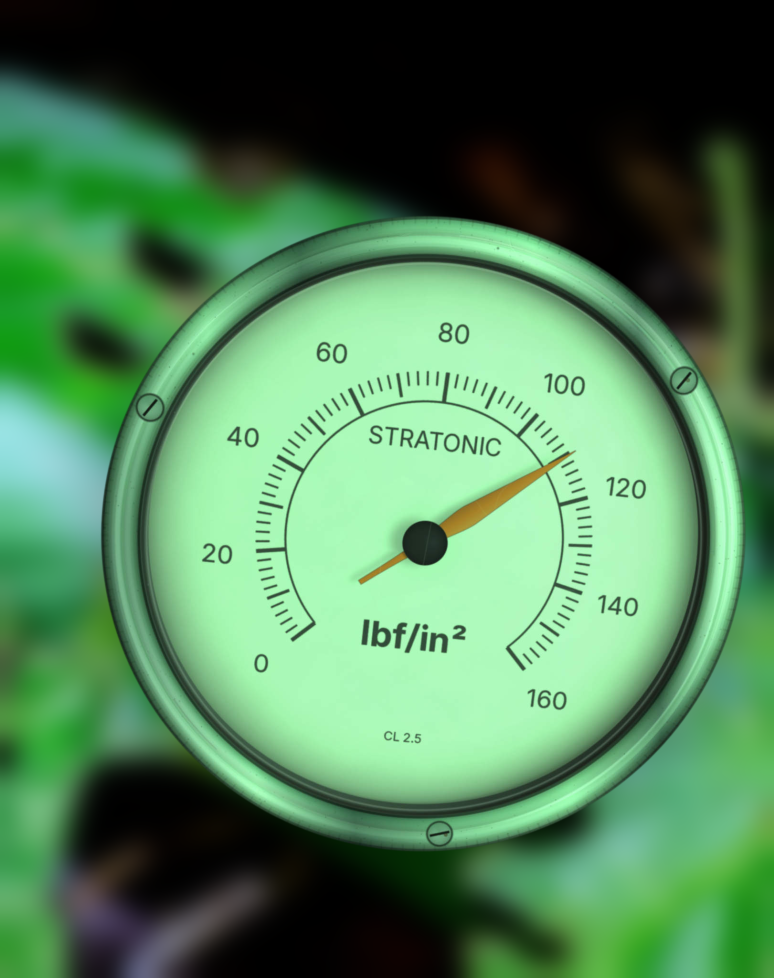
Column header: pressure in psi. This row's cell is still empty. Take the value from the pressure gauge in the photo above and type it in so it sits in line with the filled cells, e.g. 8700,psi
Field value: 110,psi
